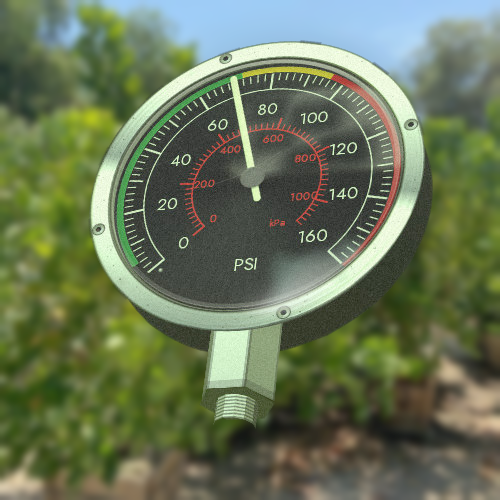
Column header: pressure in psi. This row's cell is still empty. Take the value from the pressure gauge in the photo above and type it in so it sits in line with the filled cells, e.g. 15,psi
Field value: 70,psi
